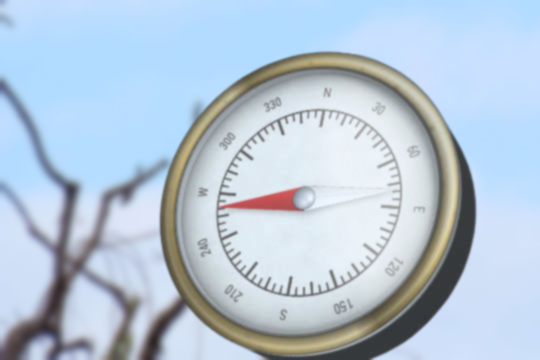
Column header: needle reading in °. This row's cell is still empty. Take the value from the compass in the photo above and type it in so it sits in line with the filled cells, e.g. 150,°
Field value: 260,°
